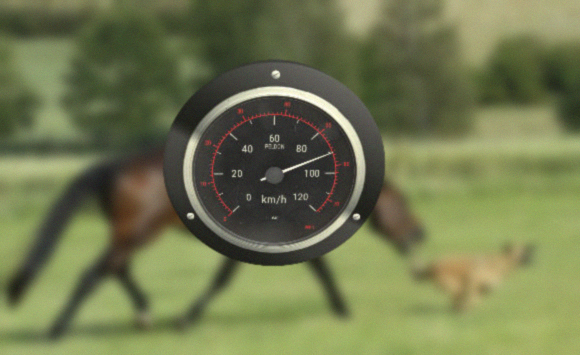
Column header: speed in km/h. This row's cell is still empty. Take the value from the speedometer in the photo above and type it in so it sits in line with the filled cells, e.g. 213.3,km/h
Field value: 90,km/h
